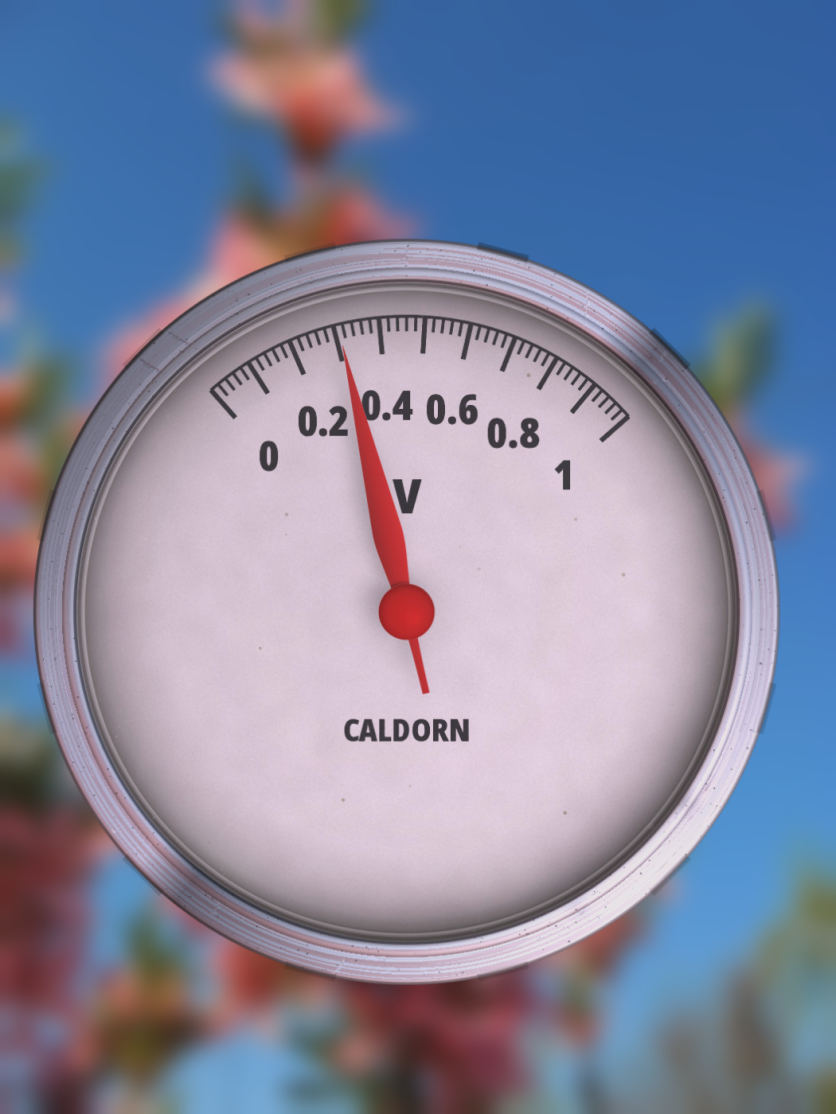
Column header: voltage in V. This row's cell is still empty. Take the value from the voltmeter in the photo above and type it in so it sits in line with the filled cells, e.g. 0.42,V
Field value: 0.31,V
